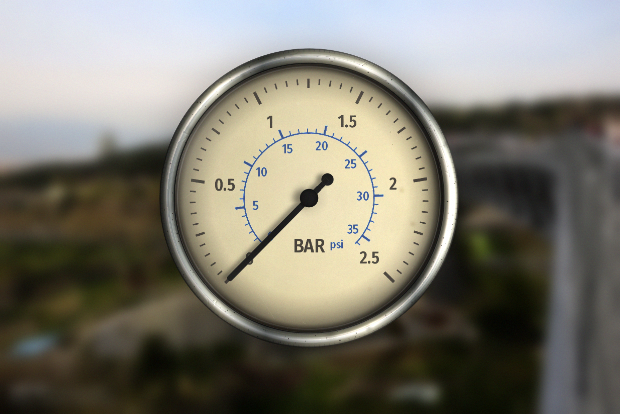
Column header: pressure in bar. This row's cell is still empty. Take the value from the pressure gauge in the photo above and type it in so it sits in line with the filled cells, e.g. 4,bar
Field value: 0,bar
